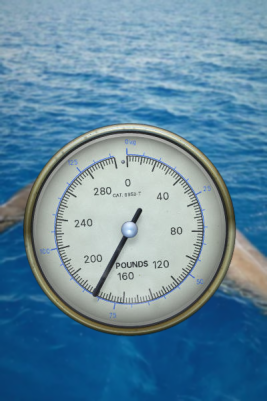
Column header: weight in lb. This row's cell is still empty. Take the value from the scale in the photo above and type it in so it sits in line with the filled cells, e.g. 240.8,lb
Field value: 180,lb
